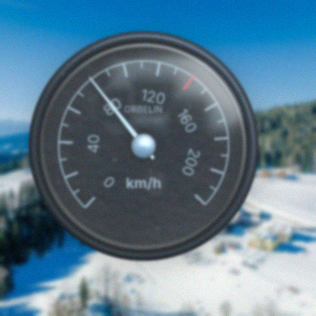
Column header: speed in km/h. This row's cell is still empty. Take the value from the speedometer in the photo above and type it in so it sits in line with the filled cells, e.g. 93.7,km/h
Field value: 80,km/h
